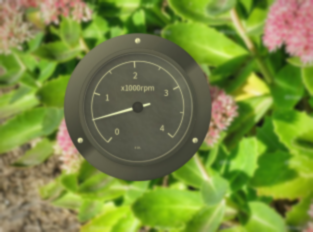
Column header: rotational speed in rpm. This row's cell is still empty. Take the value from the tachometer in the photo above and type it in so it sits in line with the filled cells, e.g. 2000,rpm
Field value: 500,rpm
